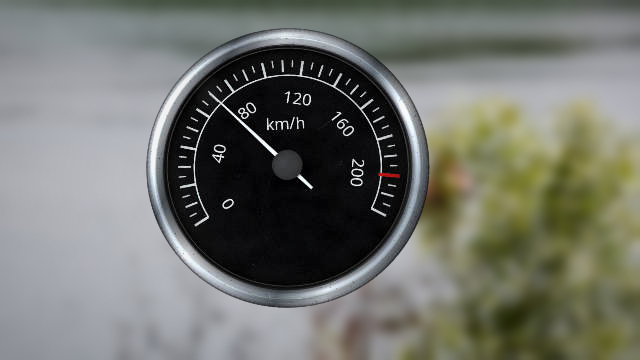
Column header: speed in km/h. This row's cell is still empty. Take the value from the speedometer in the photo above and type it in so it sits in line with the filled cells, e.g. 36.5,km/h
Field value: 70,km/h
